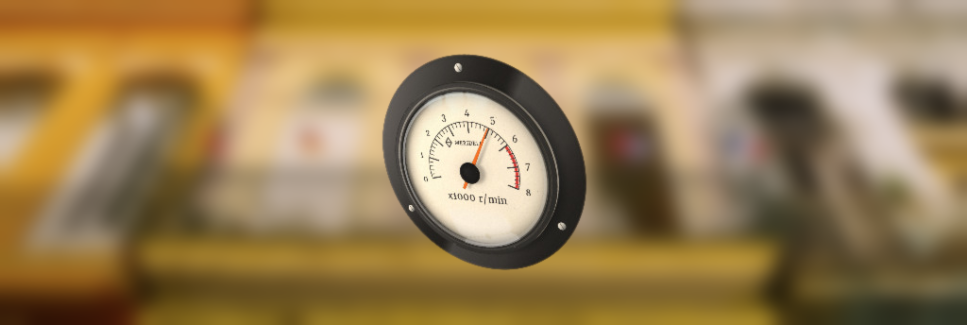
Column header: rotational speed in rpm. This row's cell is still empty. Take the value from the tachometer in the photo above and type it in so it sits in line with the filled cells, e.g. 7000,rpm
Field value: 5000,rpm
